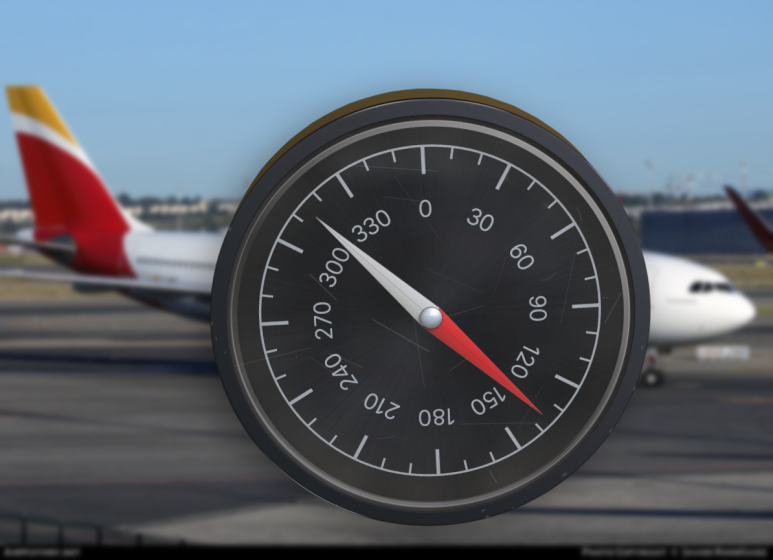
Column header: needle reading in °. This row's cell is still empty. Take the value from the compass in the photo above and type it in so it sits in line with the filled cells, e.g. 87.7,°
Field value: 135,°
